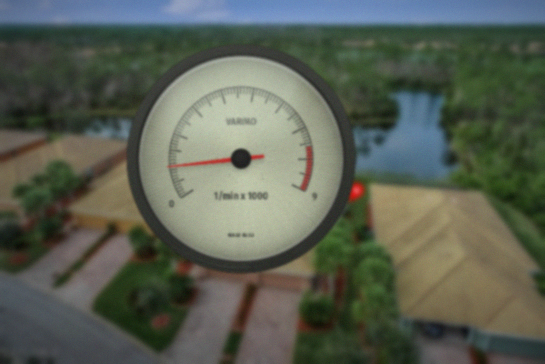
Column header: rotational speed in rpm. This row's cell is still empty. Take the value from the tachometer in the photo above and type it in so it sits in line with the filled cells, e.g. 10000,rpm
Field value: 1000,rpm
